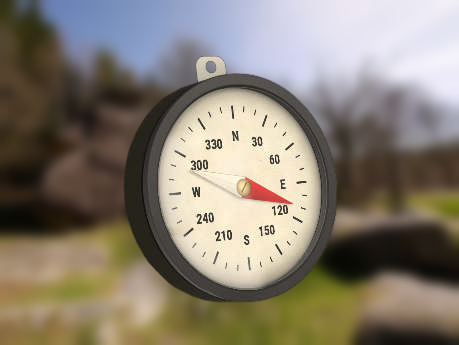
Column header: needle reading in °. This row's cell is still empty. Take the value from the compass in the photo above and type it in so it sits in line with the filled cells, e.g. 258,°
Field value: 110,°
